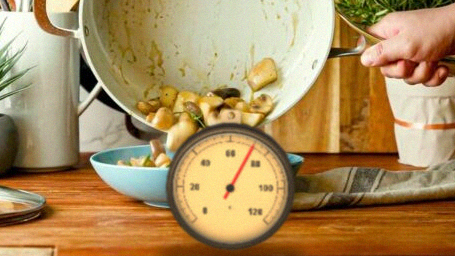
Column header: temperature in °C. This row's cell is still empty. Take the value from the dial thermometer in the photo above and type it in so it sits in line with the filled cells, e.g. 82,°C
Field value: 72,°C
